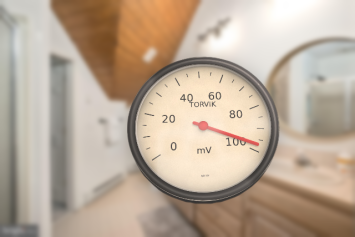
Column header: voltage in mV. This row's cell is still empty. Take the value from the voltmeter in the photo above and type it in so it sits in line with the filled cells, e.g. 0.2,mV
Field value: 97.5,mV
